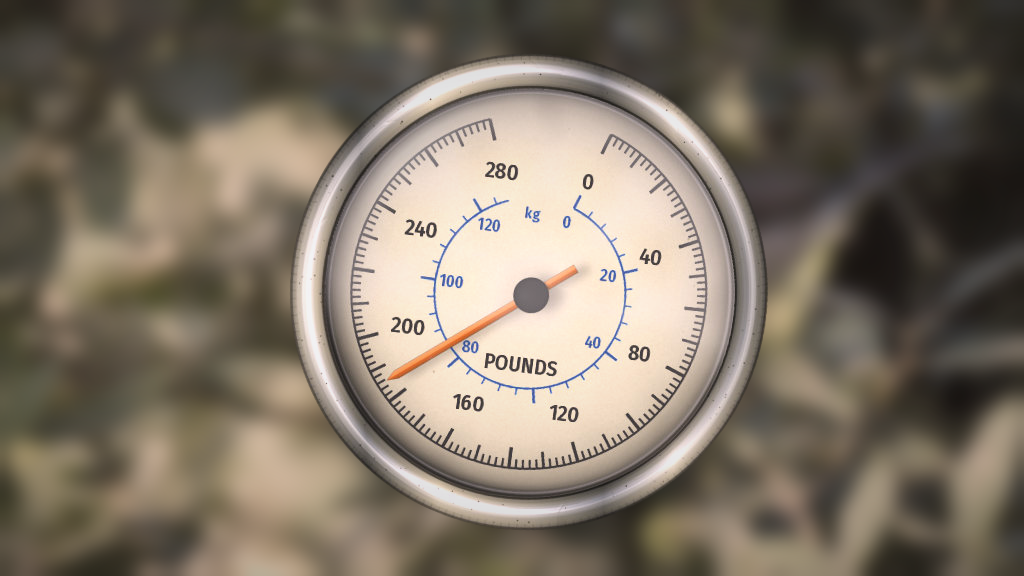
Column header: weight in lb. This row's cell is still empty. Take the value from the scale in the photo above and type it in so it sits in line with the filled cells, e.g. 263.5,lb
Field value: 186,lb
